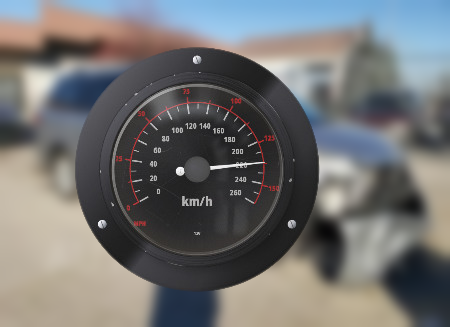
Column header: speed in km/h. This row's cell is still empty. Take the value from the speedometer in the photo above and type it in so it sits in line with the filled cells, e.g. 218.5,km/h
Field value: 220,km/h
